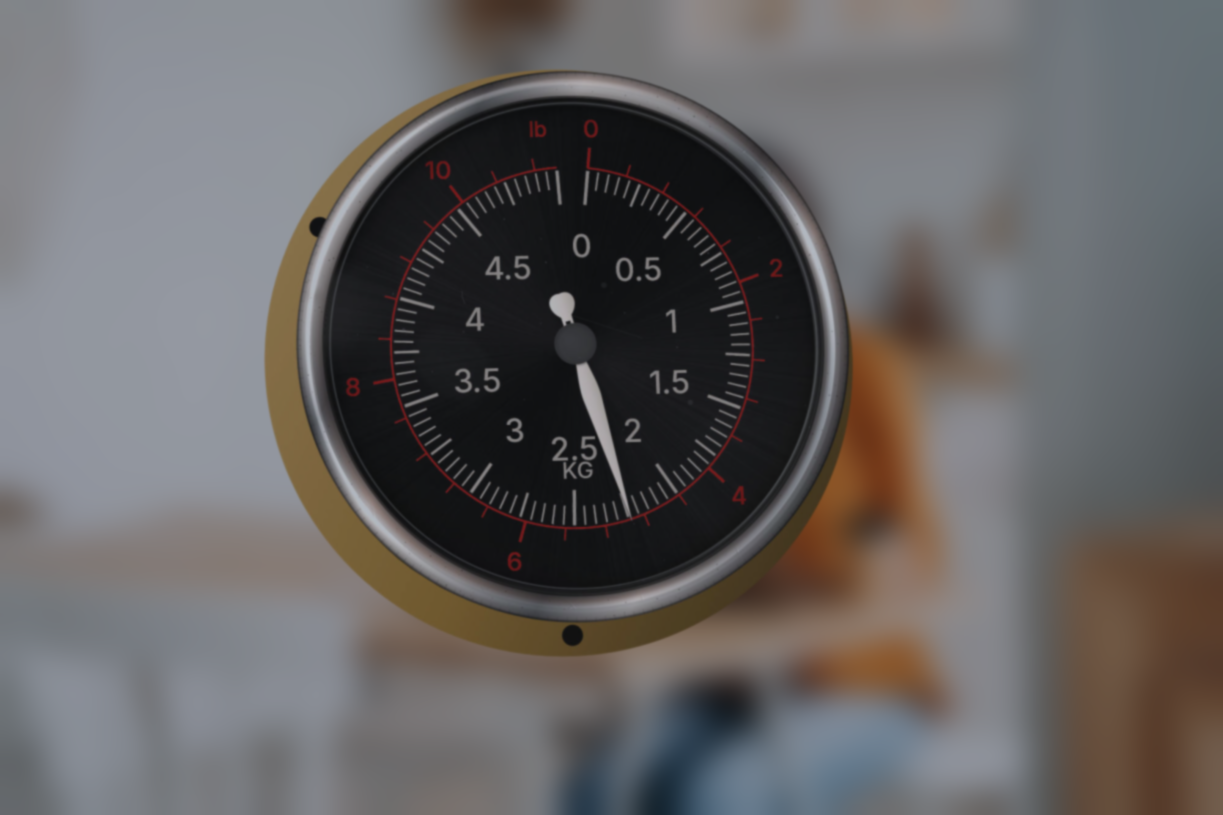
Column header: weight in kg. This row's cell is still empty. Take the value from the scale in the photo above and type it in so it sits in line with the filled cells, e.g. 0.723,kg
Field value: 2.25,kg
